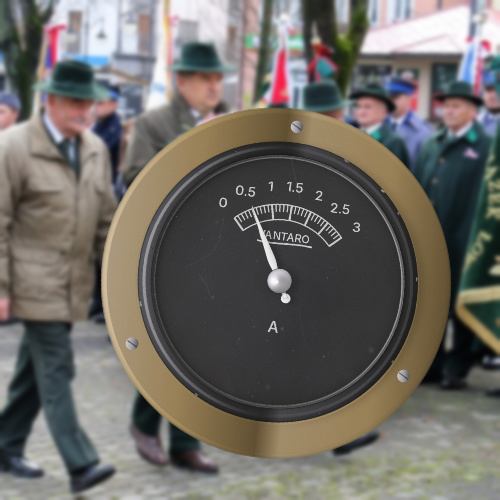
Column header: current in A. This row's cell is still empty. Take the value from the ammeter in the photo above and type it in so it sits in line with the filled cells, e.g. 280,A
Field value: 0.5,A
